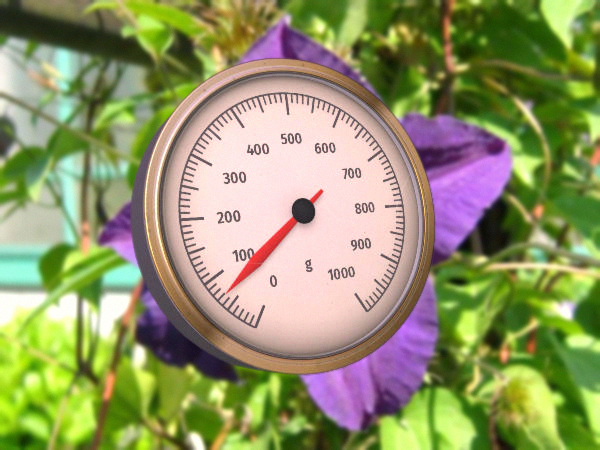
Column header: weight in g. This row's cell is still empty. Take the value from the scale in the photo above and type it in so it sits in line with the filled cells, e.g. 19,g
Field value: 70,g
